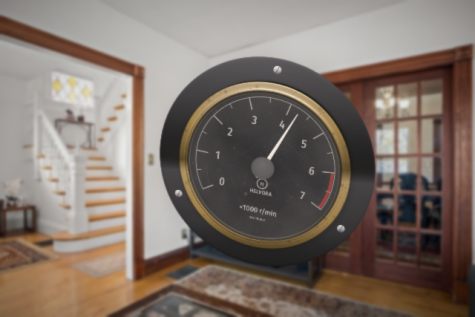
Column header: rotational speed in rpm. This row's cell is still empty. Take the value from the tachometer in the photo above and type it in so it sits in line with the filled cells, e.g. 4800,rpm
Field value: 4250,rpm
